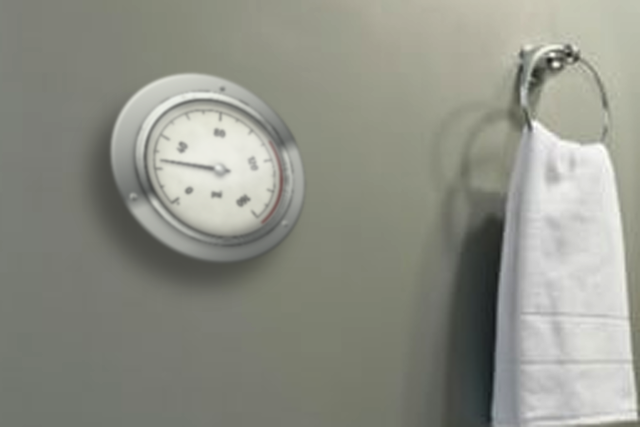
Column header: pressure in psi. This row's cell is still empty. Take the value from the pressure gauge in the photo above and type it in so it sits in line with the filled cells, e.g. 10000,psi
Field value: 25,psi
